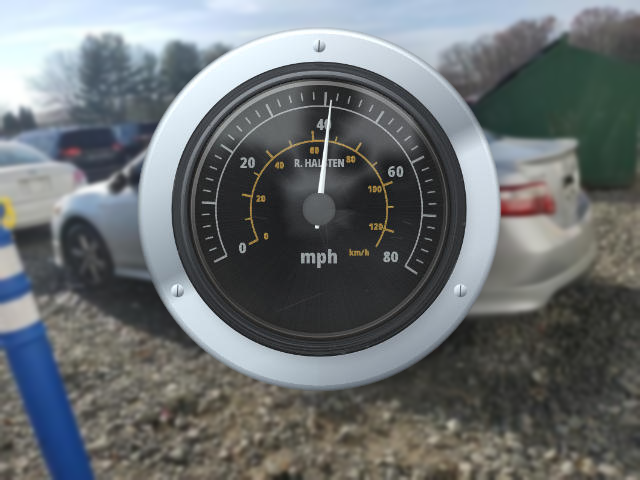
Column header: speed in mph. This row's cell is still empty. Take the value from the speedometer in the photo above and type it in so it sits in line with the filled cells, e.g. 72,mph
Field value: 41,mph
